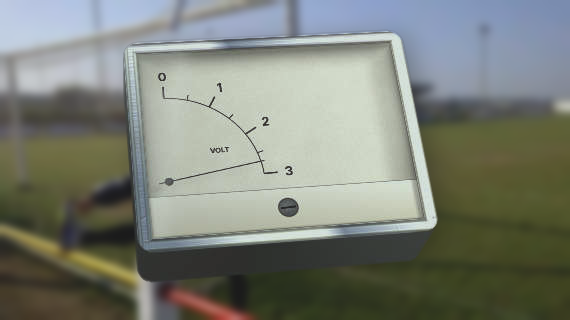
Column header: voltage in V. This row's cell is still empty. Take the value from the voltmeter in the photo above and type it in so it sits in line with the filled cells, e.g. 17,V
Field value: 2.75,V
